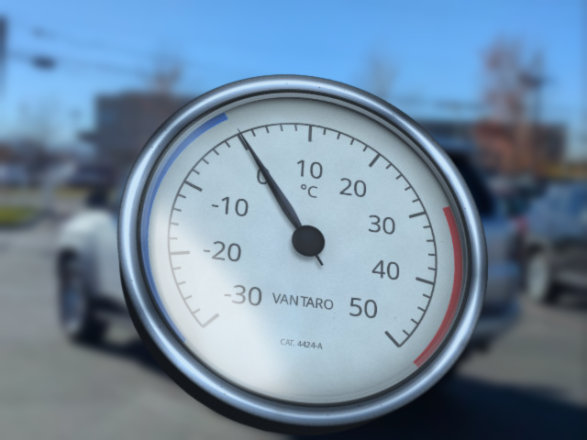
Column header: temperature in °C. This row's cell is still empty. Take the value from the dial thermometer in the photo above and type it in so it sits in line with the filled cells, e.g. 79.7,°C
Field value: 0,°C
